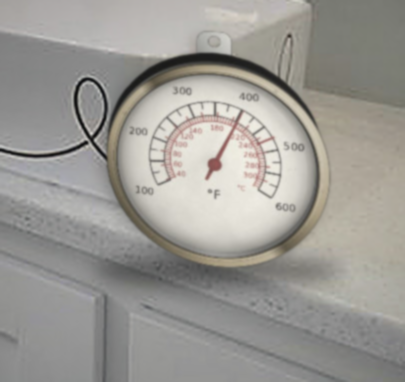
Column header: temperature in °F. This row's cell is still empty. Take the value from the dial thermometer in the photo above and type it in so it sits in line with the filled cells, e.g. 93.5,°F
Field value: 400,°F
